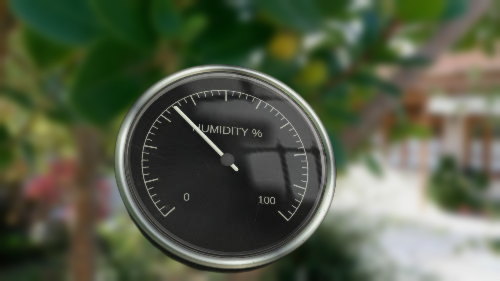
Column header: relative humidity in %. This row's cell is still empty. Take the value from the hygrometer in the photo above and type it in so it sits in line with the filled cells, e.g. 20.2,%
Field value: 34,%
